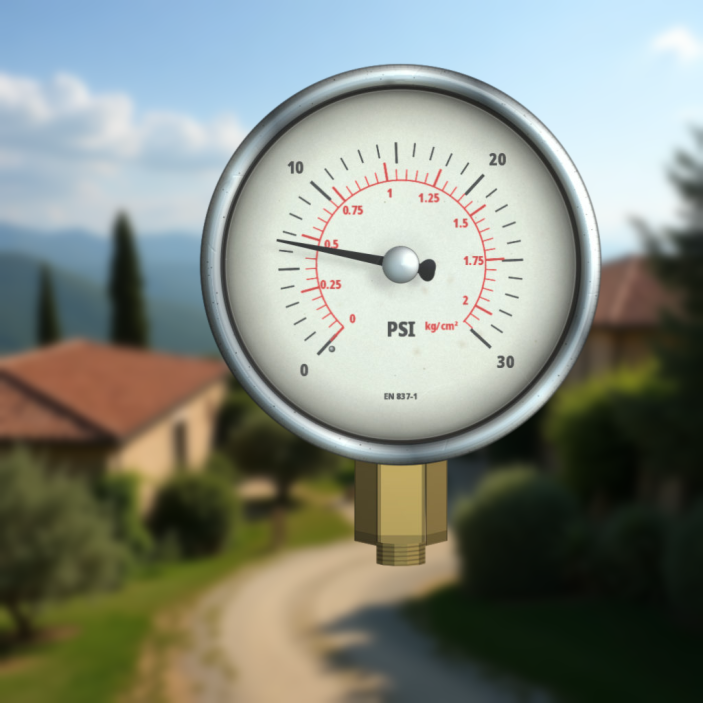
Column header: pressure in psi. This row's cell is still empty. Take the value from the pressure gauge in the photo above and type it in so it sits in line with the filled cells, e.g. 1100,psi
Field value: 6.5,psi
